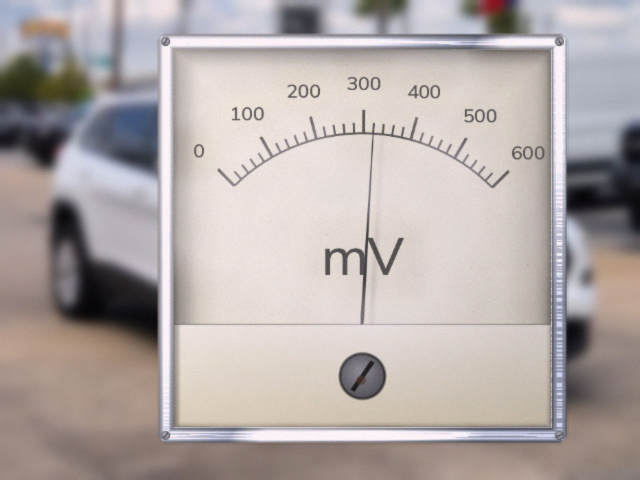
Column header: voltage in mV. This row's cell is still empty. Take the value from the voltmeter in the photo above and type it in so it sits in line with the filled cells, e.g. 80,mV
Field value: 320,mV
